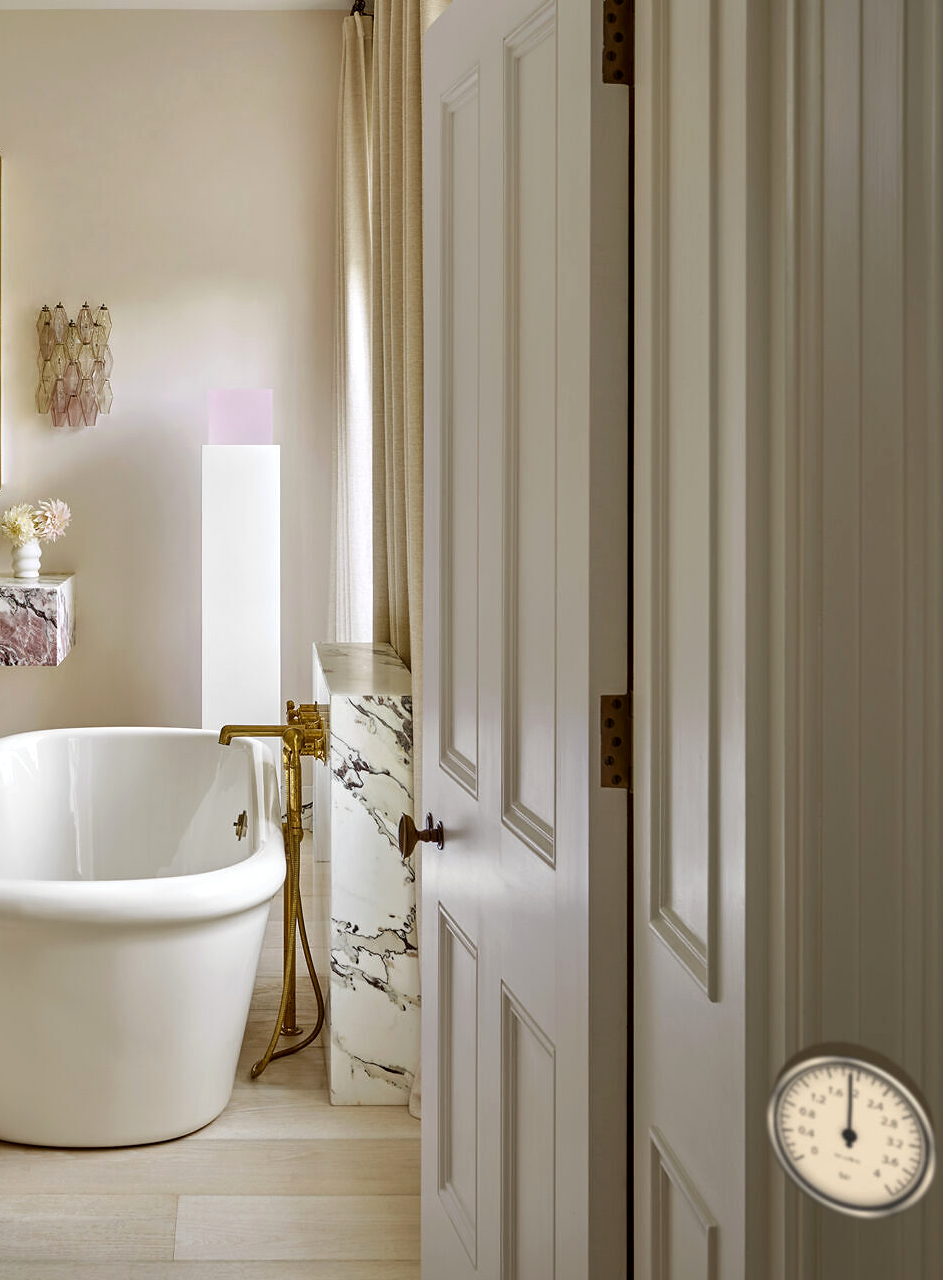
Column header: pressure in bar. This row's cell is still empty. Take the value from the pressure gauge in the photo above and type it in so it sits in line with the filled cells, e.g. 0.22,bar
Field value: 1.9,bar
